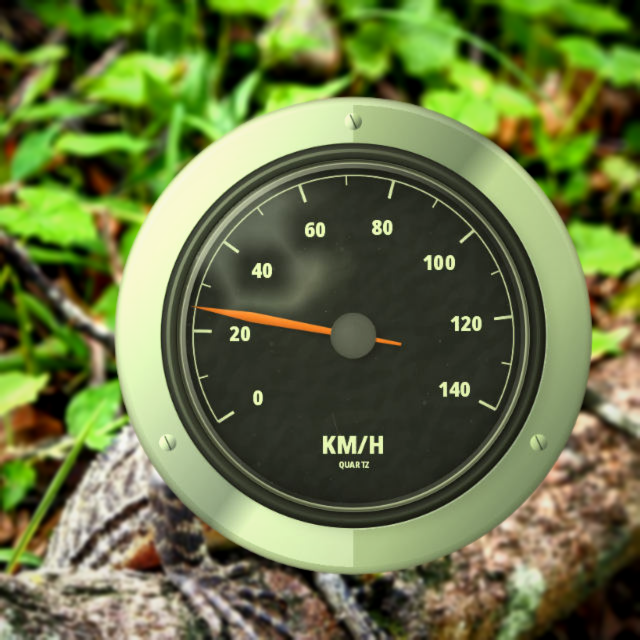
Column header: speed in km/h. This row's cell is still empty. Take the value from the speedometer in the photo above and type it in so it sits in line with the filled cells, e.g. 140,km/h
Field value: 25,km/h
